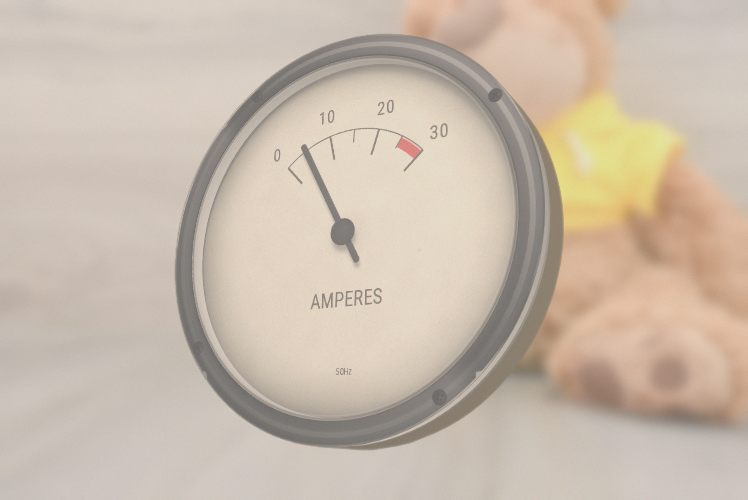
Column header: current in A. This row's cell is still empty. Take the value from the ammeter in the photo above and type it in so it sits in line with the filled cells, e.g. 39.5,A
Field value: 5,A
